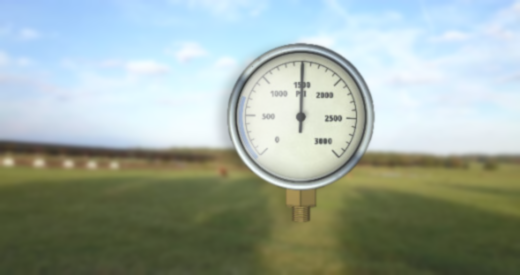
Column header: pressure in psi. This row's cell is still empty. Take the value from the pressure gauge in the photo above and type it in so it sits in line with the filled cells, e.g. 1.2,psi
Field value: 1500,psi
